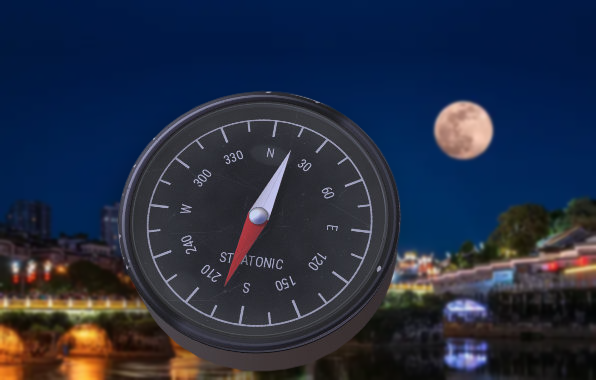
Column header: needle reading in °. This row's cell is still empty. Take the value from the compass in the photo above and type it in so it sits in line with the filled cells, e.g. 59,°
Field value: 195,°
